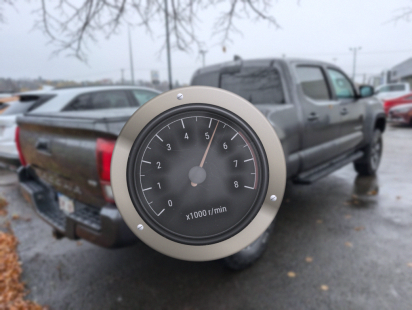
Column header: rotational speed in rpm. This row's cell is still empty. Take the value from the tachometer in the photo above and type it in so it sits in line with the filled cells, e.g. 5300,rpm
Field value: 5250,rpm
